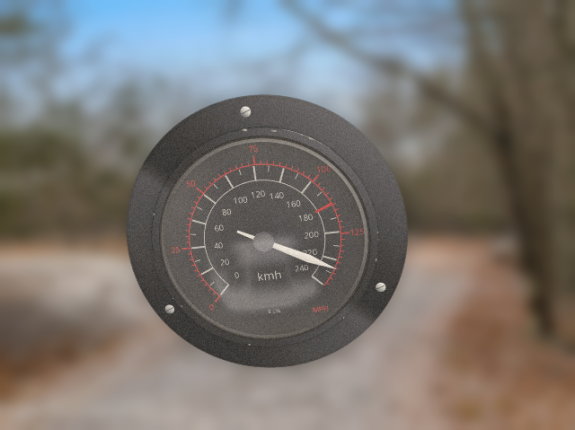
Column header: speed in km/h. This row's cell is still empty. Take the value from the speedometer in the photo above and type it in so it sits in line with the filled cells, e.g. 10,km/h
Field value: 225,km/h
